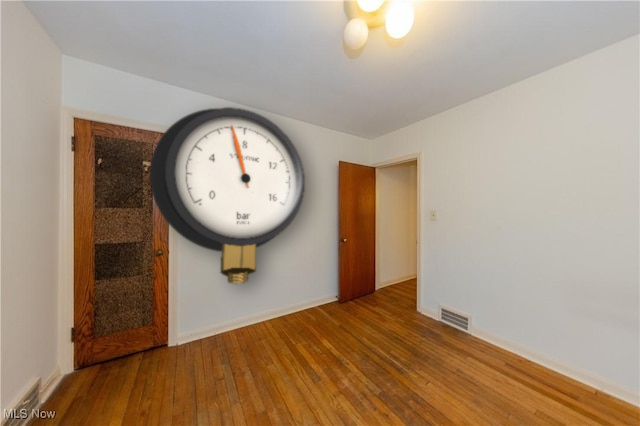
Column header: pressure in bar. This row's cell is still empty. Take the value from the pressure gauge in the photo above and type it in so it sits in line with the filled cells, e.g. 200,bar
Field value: 7,bar
